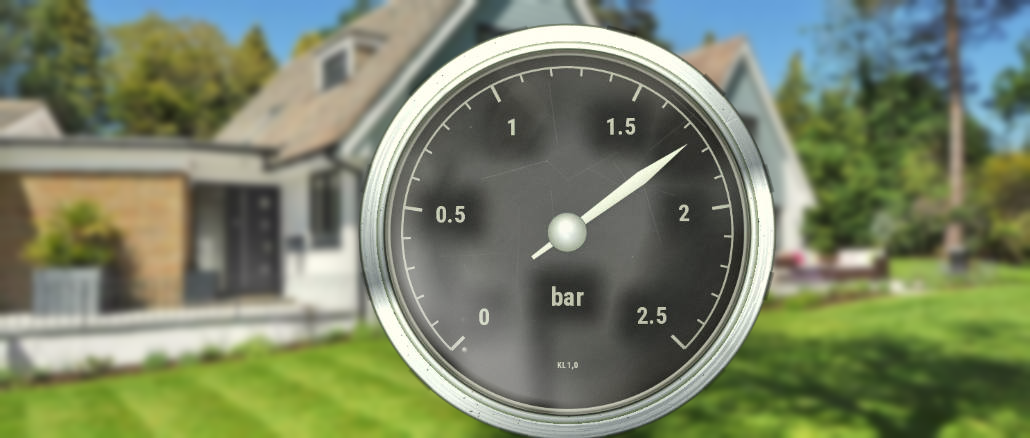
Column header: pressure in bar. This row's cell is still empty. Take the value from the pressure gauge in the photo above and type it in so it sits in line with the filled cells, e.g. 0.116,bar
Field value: 1.75,bar
